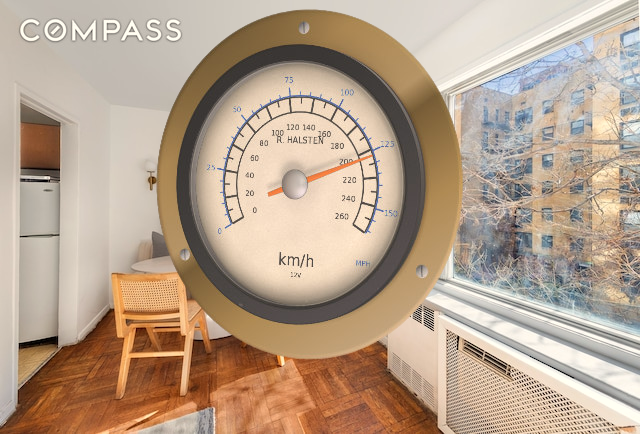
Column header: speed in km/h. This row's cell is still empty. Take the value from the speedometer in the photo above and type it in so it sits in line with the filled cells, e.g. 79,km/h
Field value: 205,km/h
